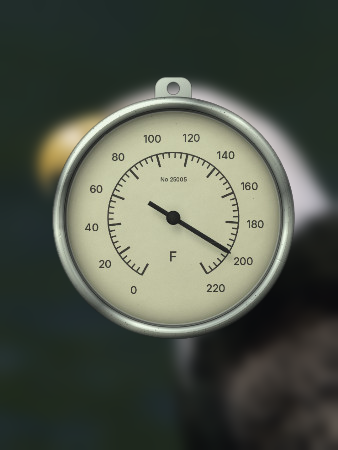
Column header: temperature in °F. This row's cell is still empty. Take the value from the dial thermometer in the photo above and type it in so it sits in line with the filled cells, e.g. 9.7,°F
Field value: 200,°F
